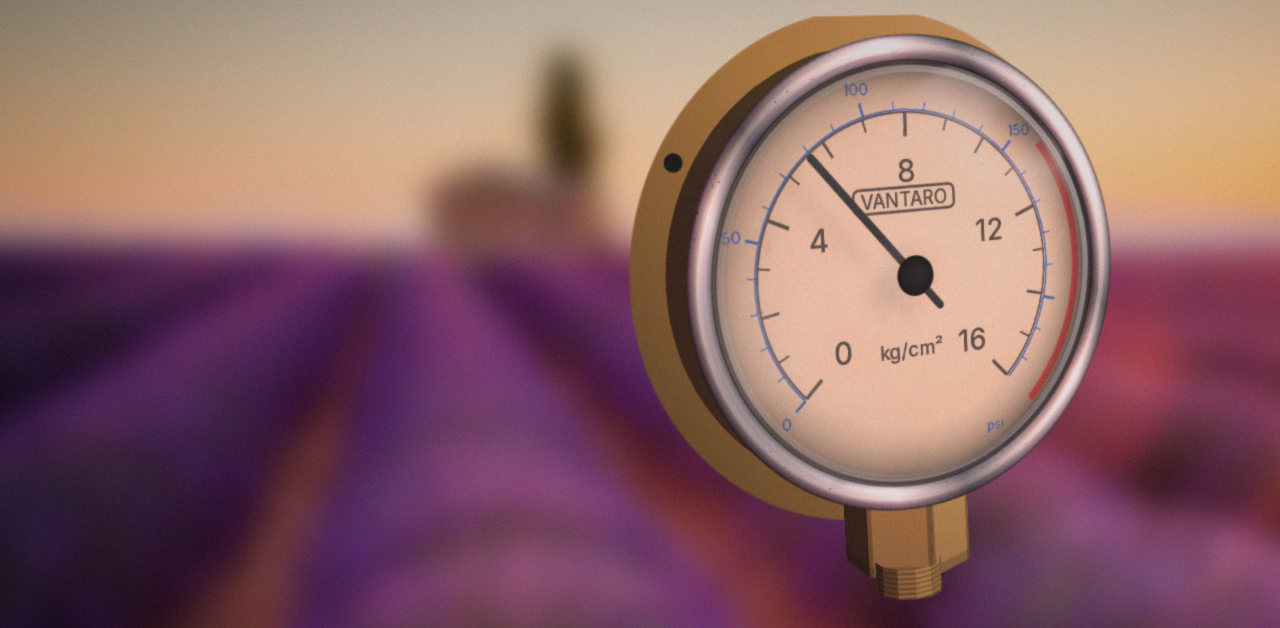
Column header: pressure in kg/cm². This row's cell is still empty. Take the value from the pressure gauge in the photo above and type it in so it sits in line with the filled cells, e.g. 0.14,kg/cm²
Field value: 5.5,kg/cm²
